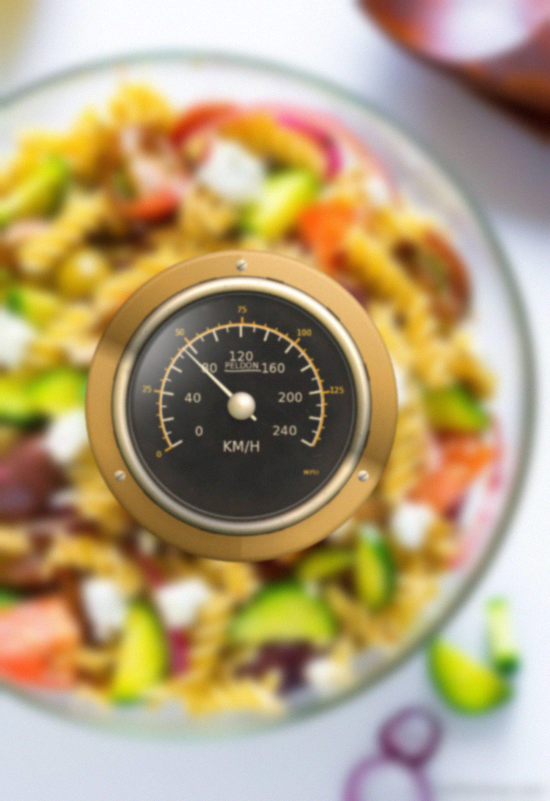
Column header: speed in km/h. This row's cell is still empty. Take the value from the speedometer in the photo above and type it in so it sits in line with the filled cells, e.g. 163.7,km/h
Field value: 75,km/h
